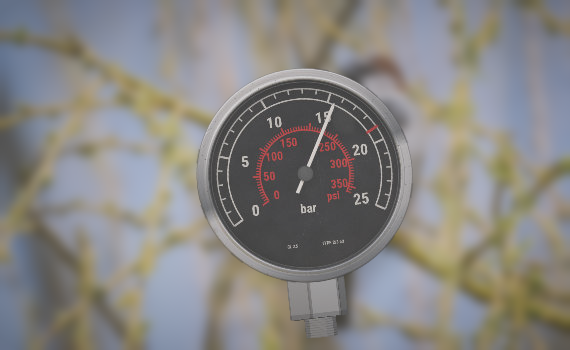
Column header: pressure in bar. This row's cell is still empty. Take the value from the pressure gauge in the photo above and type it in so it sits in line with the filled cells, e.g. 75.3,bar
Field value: 15.5,bar
